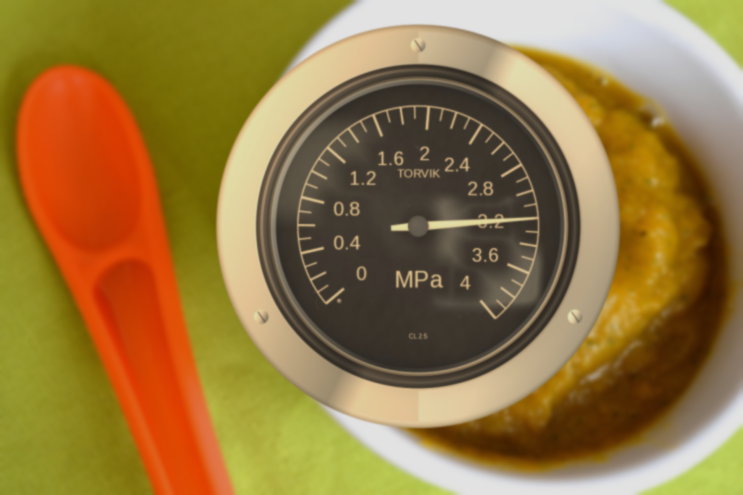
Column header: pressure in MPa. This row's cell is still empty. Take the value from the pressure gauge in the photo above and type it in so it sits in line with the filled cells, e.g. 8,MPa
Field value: 3.2,MPa
